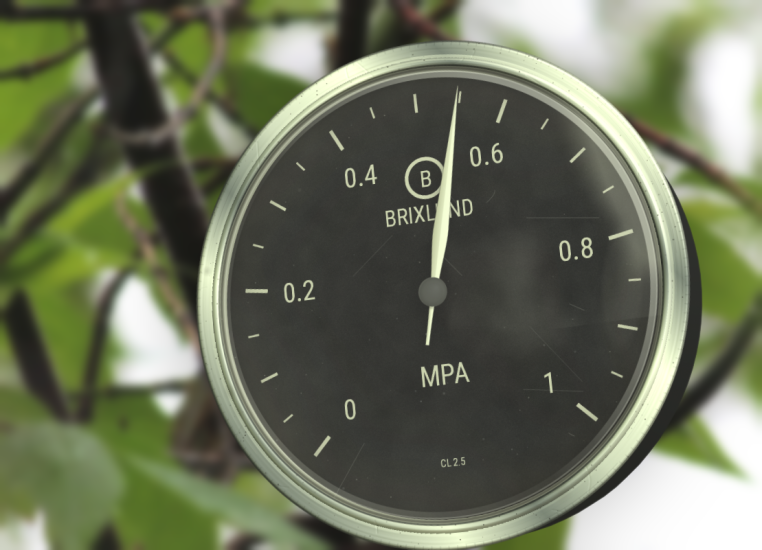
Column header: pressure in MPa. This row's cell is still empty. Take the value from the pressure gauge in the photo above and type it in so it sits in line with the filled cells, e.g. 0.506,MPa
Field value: 0.55,MPa
